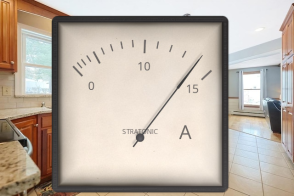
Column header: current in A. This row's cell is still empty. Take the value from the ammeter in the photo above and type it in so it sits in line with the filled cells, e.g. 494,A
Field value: 14,A
